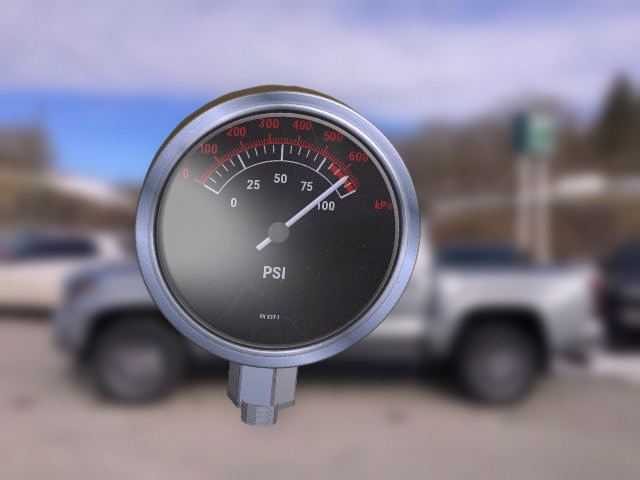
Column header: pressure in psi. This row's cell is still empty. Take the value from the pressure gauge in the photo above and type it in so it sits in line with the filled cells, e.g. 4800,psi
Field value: 90,psi
